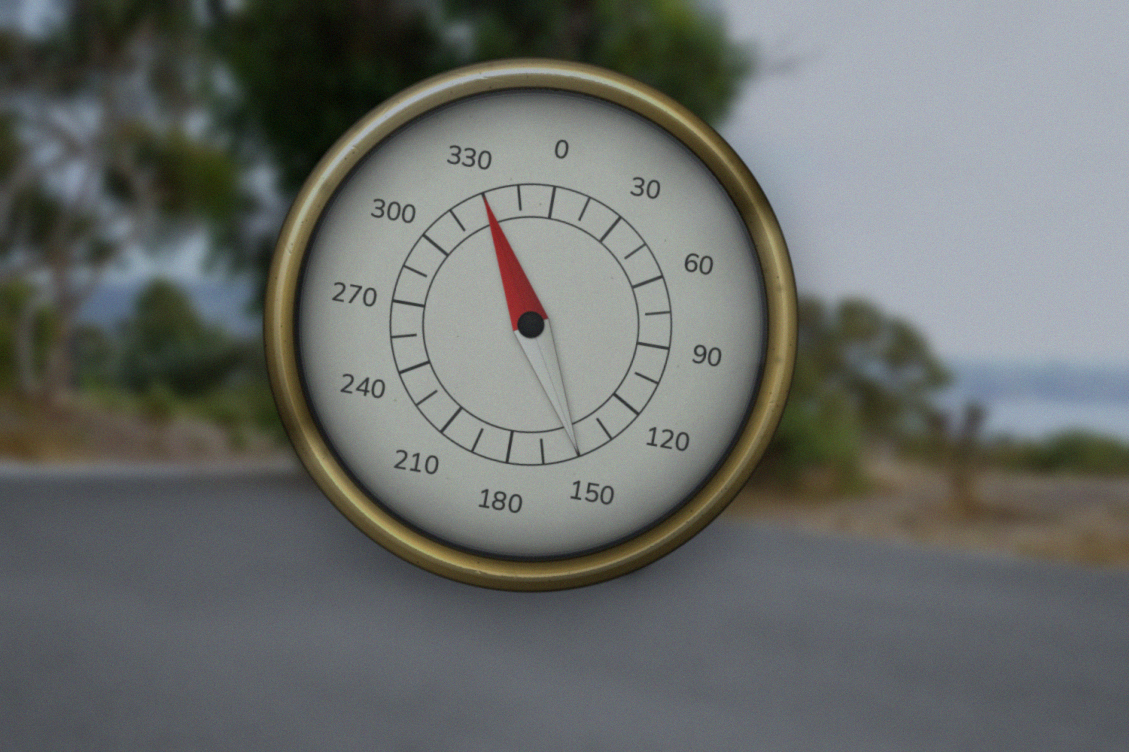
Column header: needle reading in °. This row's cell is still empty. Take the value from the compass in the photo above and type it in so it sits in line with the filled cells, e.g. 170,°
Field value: 330,°
